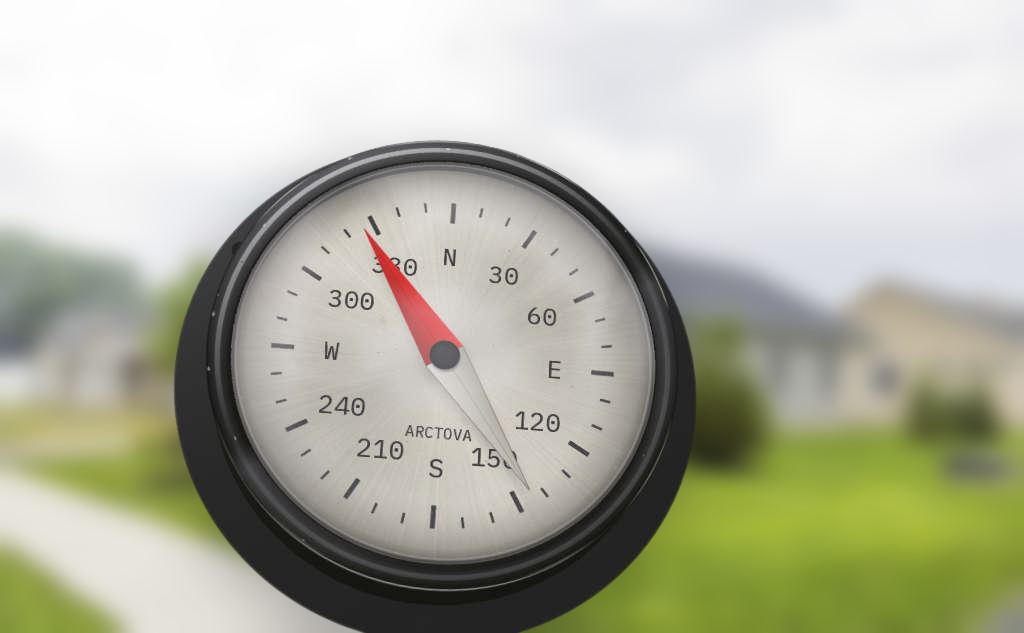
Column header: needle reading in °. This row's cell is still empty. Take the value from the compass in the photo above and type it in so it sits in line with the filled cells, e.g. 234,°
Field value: 325,°
